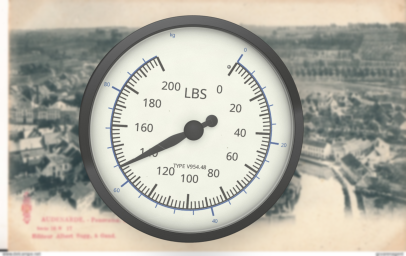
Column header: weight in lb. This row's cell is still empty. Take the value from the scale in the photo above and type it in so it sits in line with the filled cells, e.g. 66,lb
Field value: 140,lb
